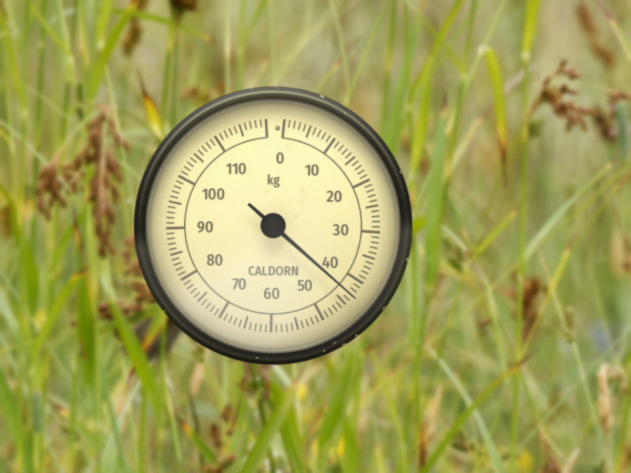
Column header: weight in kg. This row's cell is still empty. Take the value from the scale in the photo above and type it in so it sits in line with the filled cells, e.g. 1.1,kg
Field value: 43,kg
